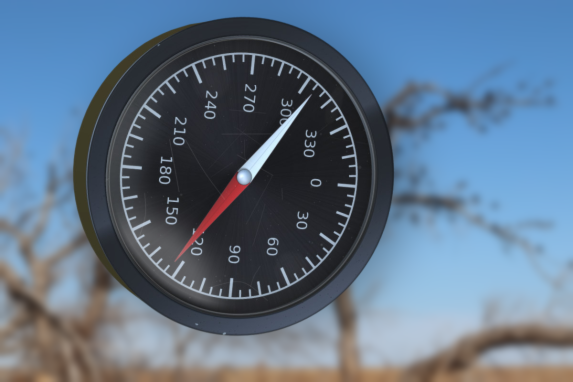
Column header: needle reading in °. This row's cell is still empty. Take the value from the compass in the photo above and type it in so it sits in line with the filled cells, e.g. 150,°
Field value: 125,°
